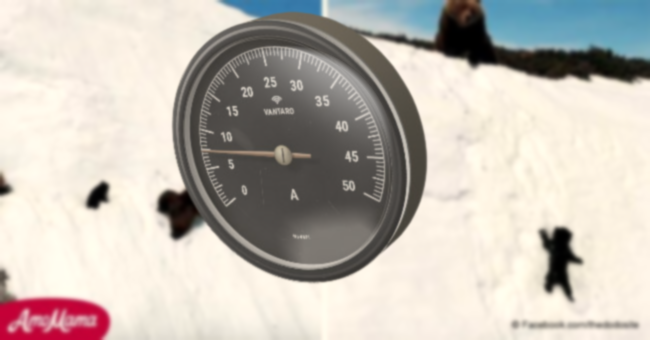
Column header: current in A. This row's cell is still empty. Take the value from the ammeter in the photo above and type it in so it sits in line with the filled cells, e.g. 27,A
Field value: 7.5,A
